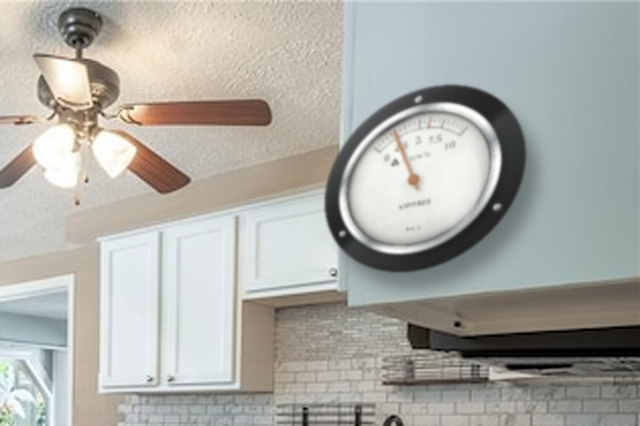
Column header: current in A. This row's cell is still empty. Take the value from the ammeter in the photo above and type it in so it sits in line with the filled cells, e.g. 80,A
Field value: 2.5,A
